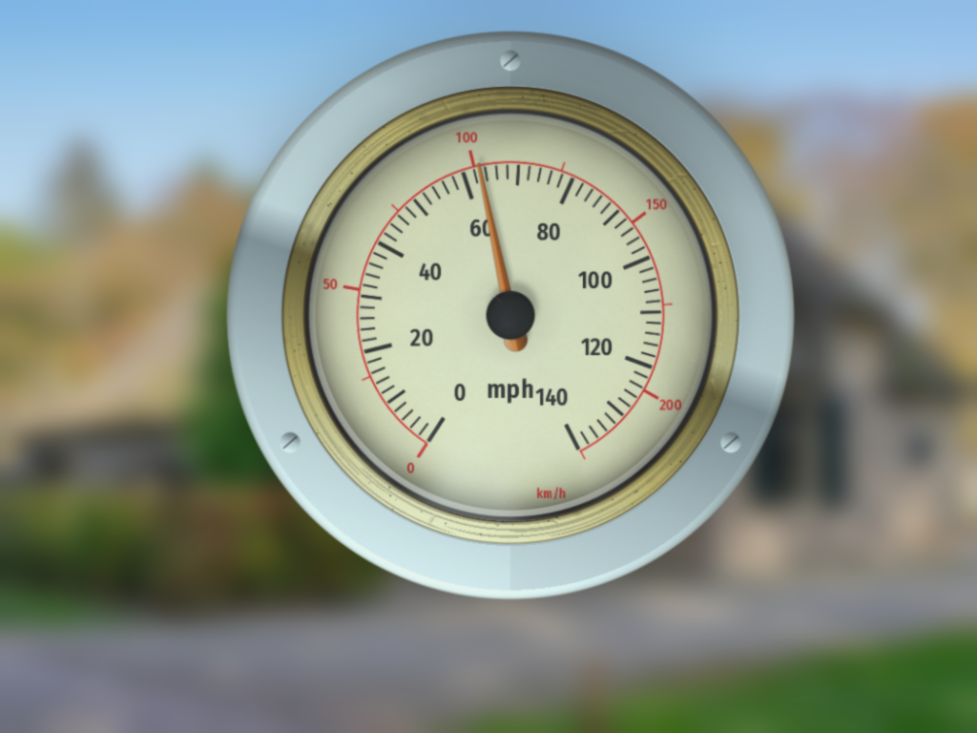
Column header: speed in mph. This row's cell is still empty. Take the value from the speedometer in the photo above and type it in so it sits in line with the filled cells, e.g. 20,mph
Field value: 63,mph
